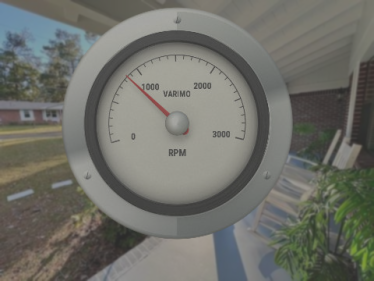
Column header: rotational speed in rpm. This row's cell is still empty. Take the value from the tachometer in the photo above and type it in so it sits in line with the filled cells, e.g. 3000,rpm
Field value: 850,rpm
